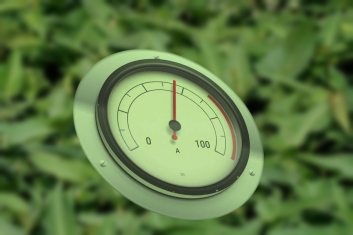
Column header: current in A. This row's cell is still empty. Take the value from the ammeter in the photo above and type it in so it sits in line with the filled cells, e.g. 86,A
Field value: 55,A
